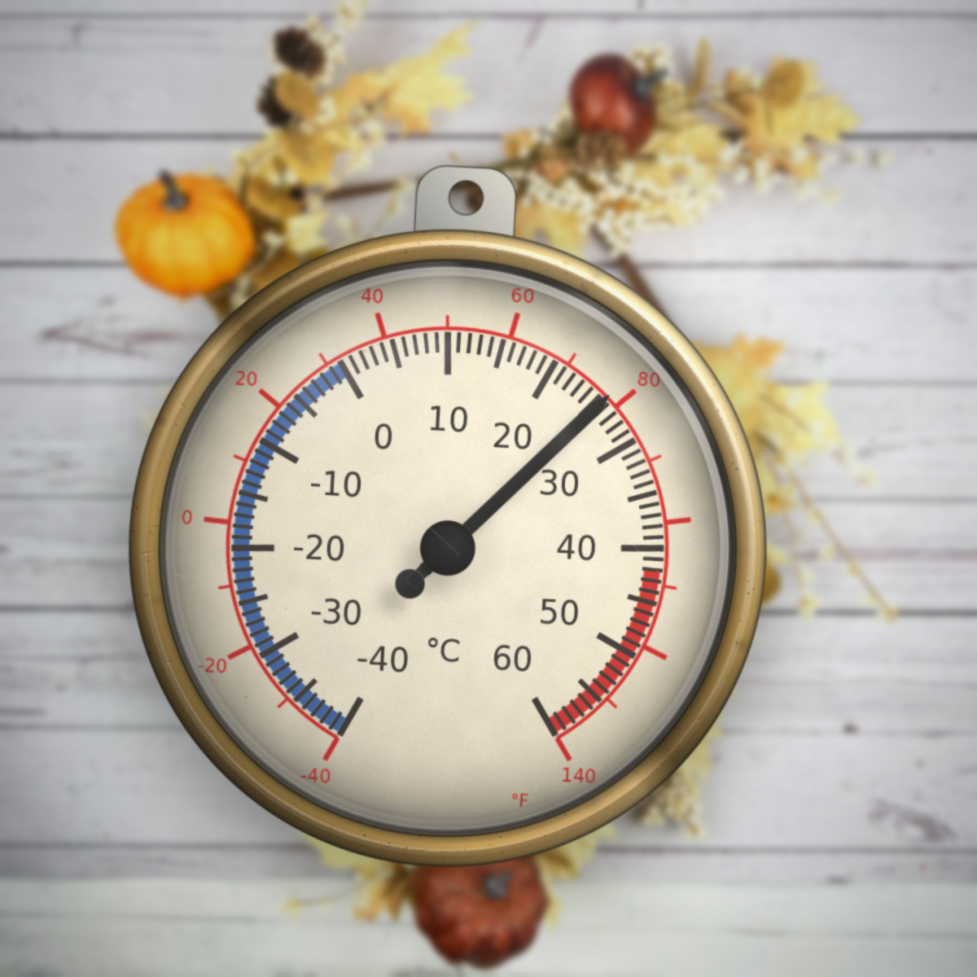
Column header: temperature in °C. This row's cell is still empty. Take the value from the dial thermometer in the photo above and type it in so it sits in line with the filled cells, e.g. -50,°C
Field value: 25.5,°C
